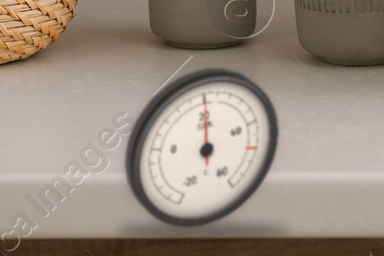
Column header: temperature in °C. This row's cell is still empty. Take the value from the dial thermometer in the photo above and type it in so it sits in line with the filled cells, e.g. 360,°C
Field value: 20,°C
